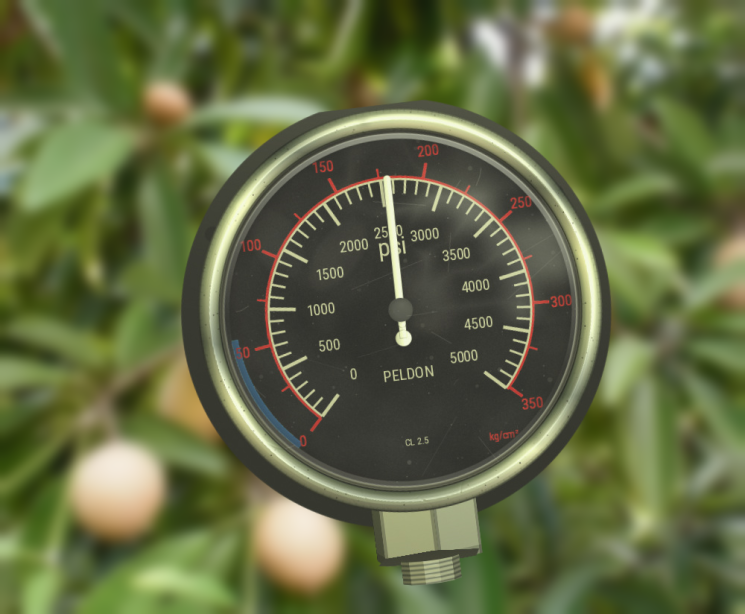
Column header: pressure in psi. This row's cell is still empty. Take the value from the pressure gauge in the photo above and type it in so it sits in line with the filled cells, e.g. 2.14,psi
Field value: 2550,psi
